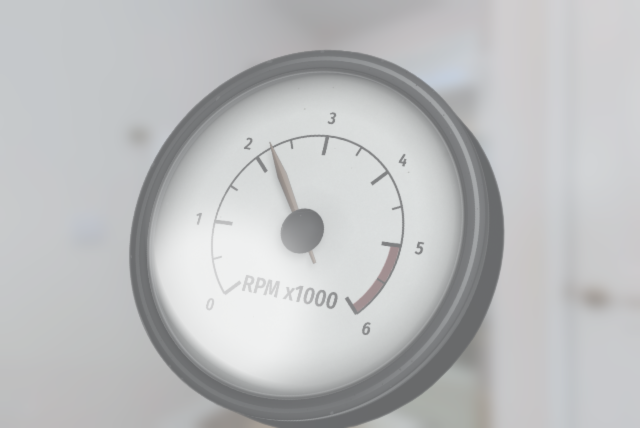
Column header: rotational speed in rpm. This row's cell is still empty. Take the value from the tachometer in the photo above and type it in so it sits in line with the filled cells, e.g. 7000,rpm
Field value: 2250,rpm
